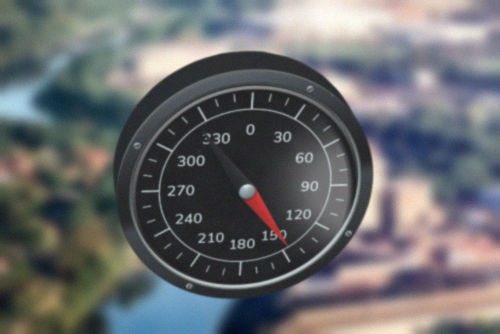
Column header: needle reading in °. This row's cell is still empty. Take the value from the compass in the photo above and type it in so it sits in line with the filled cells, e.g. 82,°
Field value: 145,°
